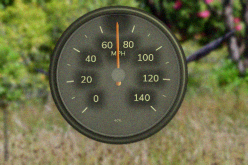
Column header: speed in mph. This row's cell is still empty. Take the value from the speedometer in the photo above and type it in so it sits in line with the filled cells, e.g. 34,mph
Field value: 70,mph
